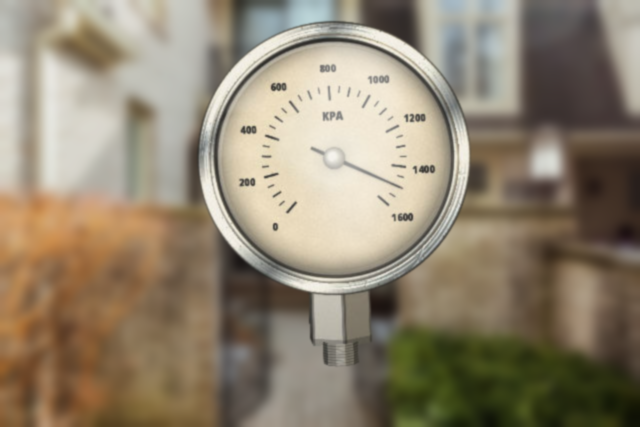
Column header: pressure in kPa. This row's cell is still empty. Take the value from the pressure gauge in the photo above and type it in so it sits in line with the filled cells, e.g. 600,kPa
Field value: 1500,kPa
